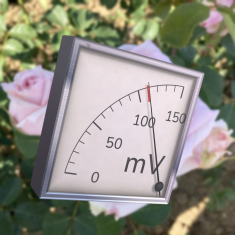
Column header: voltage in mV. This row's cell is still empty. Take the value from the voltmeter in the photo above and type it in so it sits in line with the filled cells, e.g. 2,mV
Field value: 110,mV
